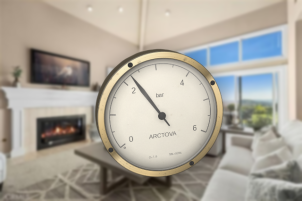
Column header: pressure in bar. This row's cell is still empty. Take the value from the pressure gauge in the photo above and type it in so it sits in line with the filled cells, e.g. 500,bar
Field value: 2.25,bar
